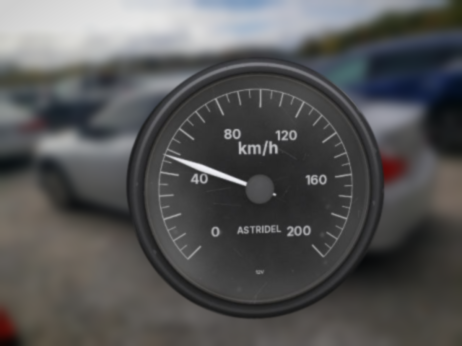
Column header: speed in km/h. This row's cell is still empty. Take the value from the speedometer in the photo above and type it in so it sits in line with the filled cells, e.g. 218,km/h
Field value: 47.5,km/h
